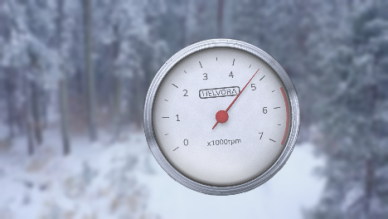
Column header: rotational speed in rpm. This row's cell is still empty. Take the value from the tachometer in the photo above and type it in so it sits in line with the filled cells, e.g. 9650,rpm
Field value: 4750,rpm
